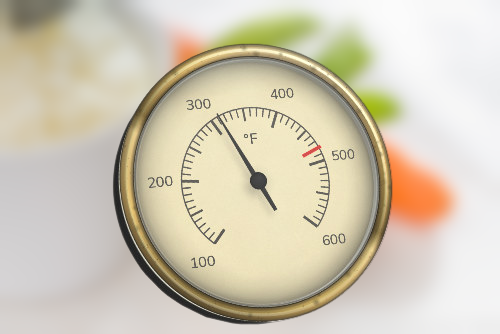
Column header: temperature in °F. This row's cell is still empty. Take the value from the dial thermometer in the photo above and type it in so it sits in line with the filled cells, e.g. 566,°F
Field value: 310,°F
